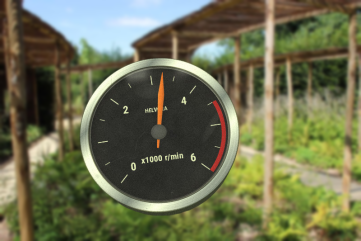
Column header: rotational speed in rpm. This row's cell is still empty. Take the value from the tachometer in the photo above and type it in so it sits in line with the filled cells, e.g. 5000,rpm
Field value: 3250,rpm
